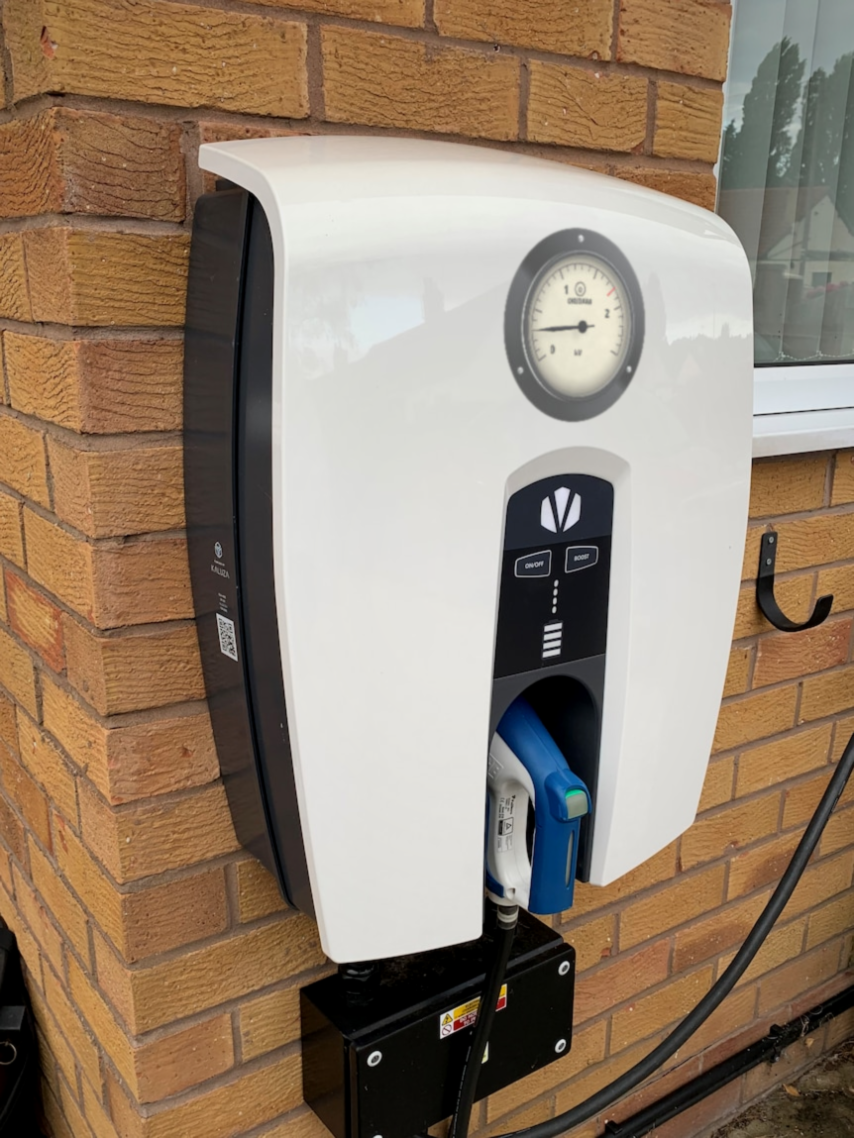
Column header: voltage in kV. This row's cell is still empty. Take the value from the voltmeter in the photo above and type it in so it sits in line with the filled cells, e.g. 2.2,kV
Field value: 0.3,kV
